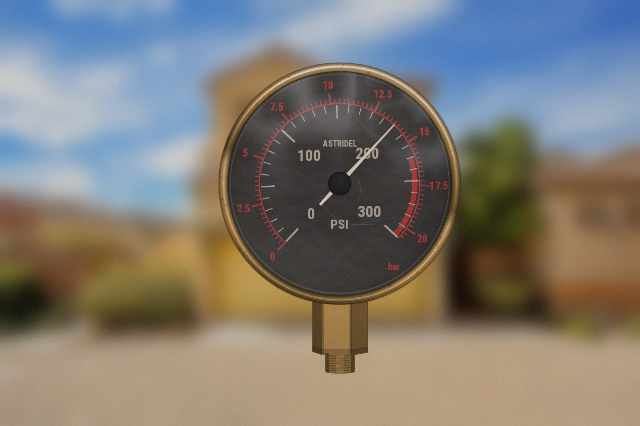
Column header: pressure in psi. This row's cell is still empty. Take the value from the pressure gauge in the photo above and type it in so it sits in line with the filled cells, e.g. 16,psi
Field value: 200,psi
